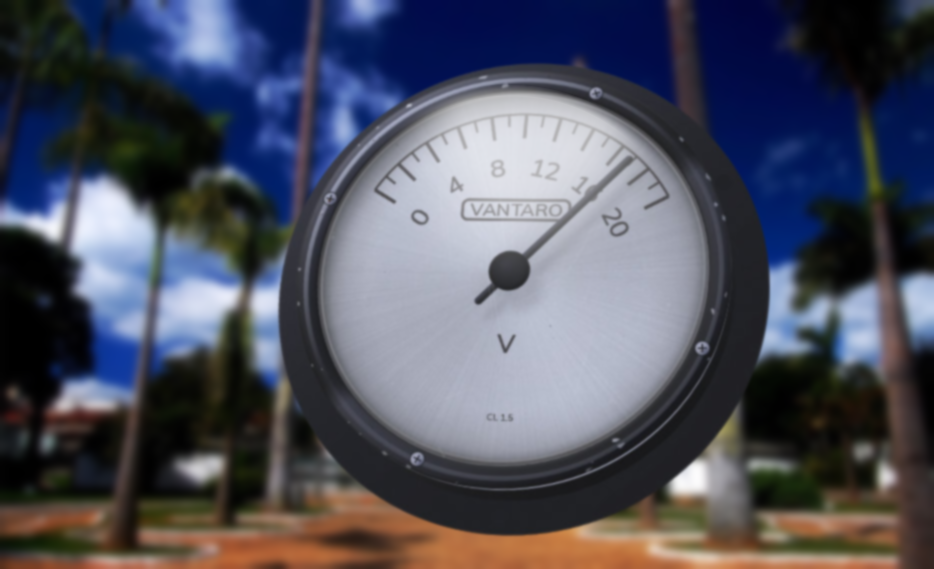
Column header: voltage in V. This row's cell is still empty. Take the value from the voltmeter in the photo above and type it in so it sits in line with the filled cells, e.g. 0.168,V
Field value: 17,V
